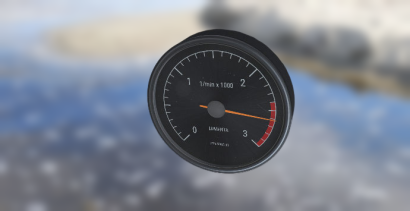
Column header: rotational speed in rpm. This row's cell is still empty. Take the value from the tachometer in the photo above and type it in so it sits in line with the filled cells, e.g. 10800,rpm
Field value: 2600,rpm
